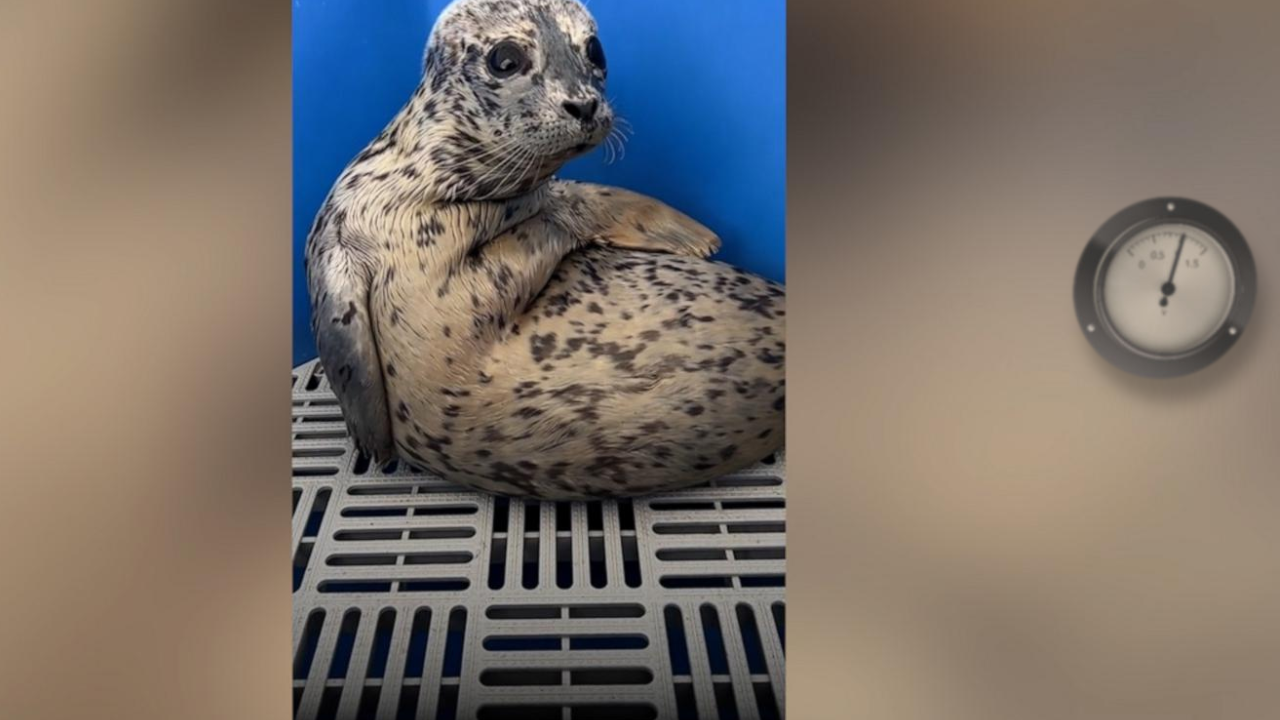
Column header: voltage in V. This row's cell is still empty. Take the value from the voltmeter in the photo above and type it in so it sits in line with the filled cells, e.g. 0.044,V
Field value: 1,V
